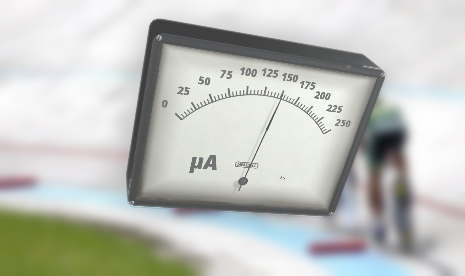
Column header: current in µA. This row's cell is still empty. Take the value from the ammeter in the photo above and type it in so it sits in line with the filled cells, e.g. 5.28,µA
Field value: 150,µA
